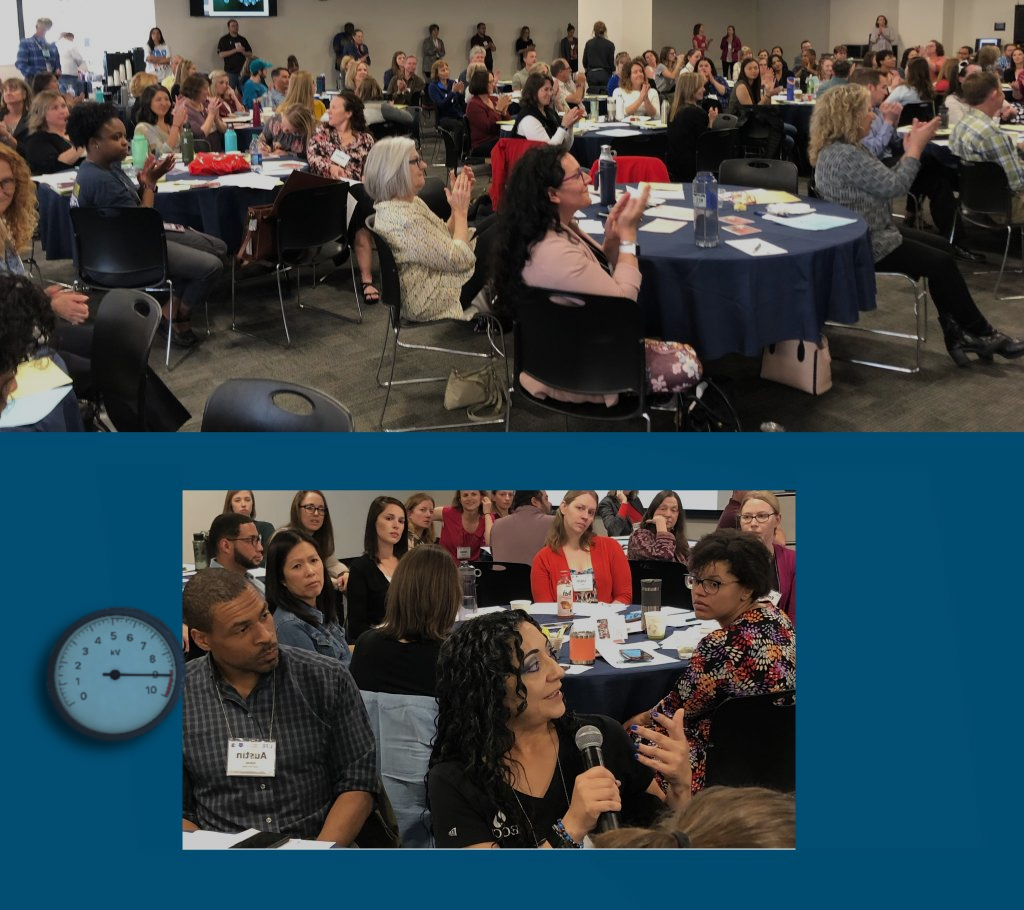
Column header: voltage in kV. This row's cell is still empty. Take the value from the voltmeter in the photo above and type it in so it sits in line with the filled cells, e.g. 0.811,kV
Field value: 9,kV
